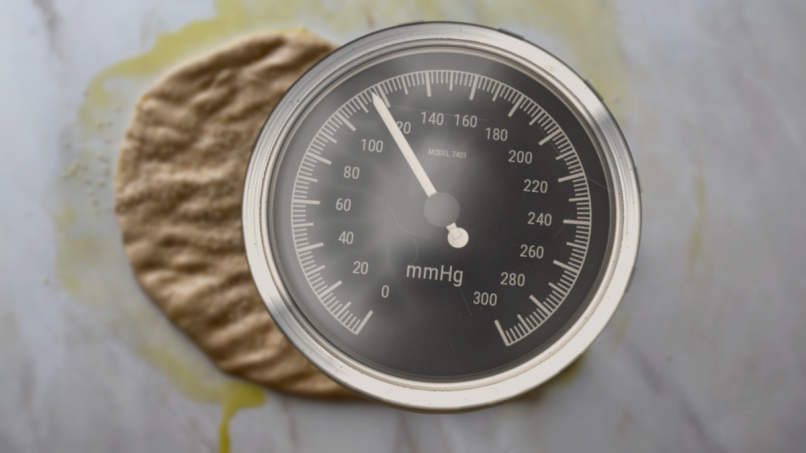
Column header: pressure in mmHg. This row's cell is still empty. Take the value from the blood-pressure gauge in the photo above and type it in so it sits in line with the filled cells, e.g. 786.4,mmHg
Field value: 116,mmHg
